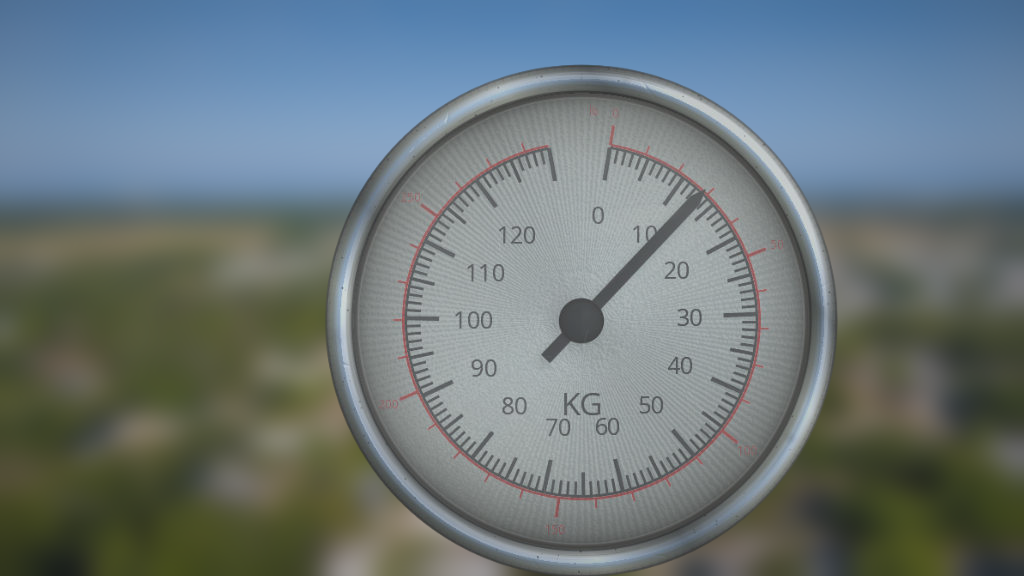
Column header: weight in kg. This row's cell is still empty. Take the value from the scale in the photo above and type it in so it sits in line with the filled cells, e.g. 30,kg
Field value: 13,kg
